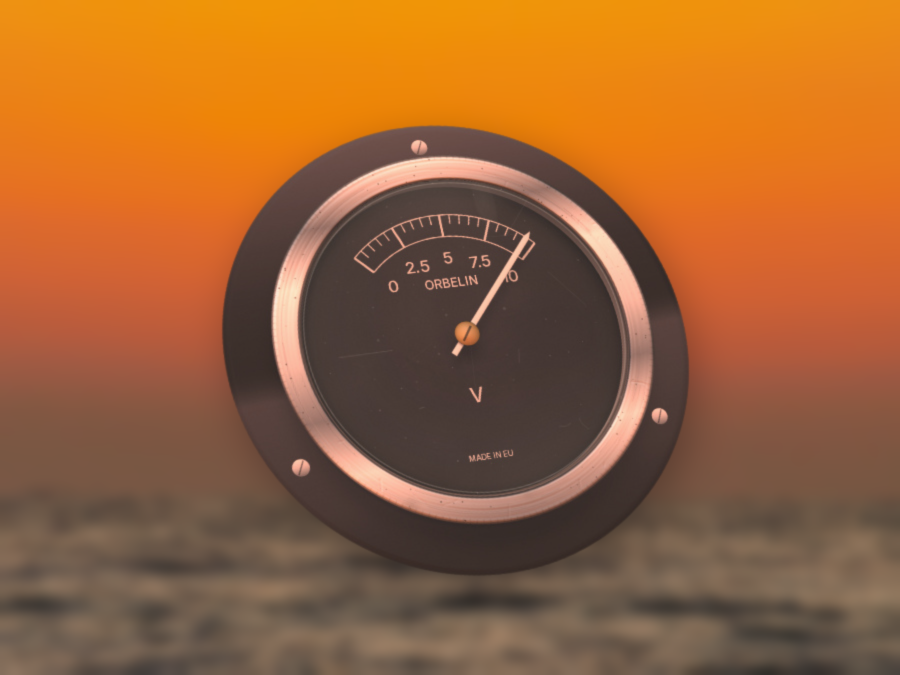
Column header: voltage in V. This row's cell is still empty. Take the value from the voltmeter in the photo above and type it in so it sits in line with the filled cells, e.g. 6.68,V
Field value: 9.5,V
